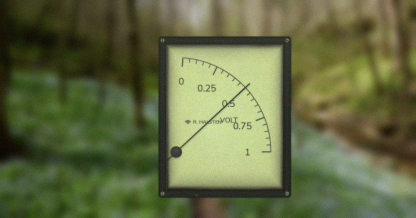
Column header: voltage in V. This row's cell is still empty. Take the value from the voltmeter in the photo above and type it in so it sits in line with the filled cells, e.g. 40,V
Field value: 0.5,V
